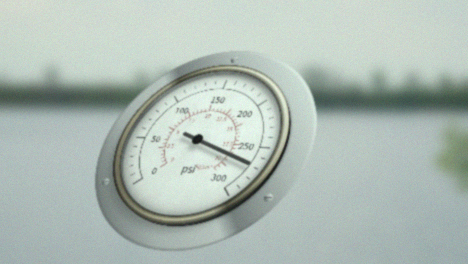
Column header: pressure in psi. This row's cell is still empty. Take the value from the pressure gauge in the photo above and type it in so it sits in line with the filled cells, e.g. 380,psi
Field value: 270,psi
